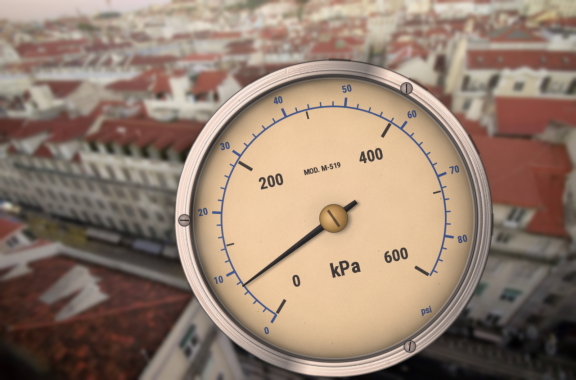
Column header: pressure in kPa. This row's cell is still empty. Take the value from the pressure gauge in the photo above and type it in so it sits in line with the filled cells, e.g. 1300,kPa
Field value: 50,kPa
